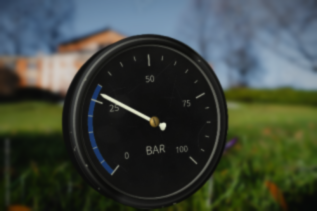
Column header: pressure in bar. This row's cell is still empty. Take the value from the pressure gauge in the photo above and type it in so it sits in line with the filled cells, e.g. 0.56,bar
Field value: 27.5,bar
